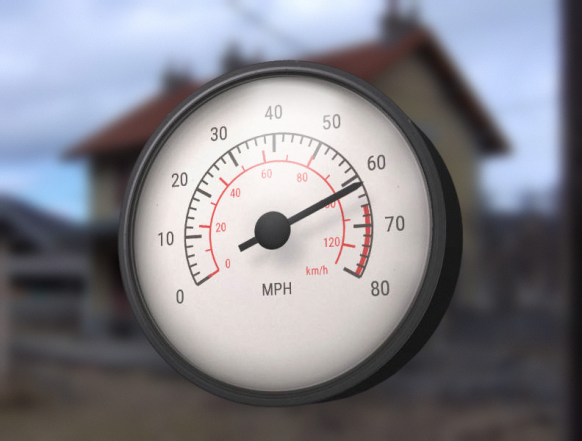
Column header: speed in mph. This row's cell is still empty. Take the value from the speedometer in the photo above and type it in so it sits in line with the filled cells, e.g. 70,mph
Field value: 62,mph
